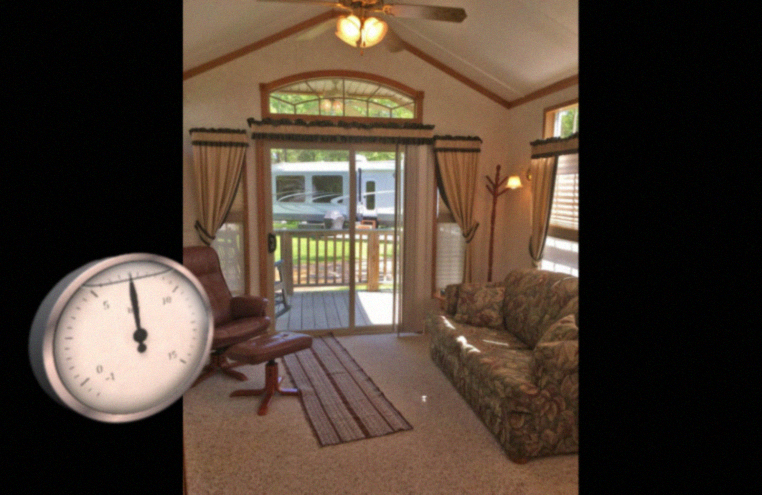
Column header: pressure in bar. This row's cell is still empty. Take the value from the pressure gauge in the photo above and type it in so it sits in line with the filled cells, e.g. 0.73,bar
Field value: 7,bar
